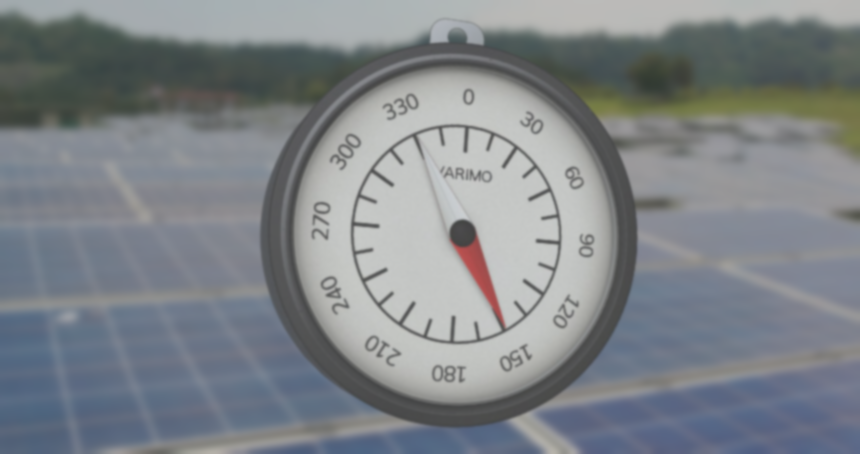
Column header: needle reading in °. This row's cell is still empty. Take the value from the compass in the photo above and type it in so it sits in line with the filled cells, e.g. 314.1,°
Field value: 150,°
